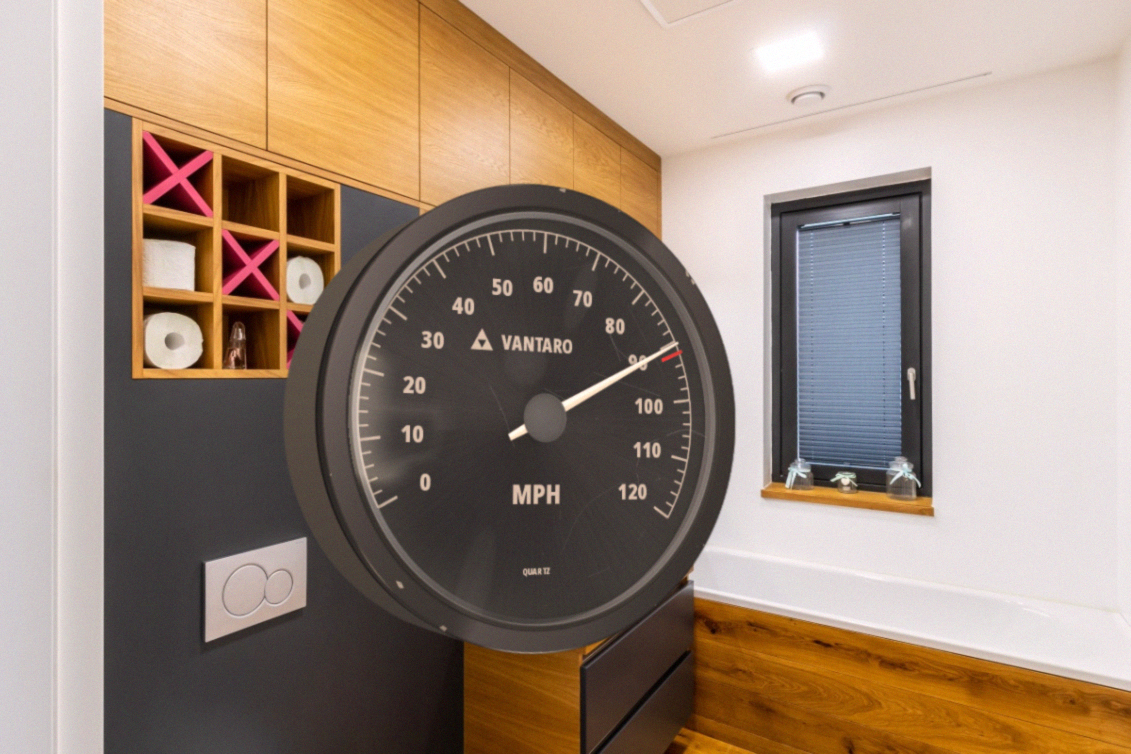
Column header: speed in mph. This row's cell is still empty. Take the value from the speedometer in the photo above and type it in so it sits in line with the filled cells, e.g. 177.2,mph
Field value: 90,mph
